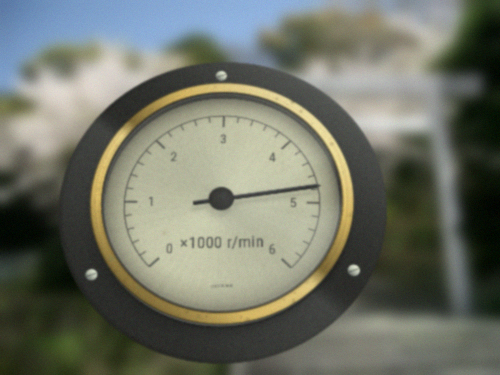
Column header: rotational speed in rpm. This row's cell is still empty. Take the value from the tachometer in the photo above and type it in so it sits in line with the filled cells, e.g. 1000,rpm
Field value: 4800,rpm
